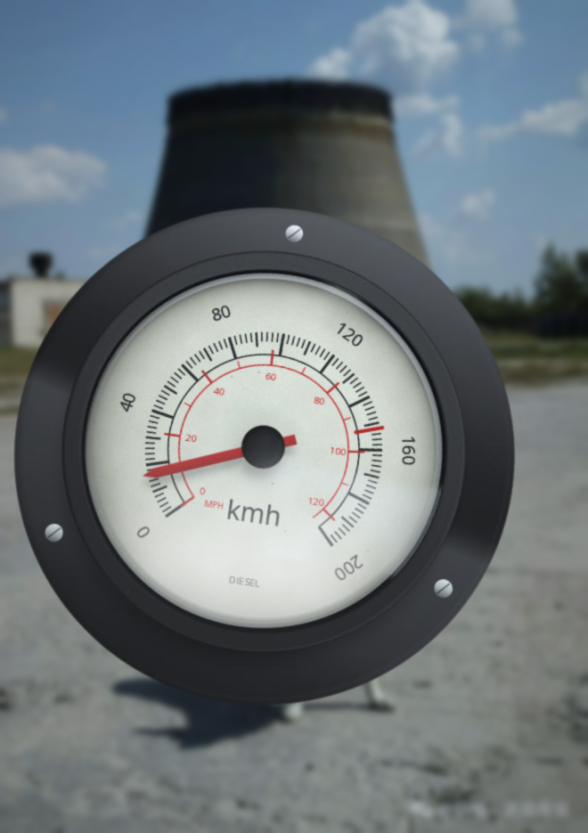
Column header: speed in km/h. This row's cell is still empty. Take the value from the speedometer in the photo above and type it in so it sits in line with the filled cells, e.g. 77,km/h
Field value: 16,km/h
